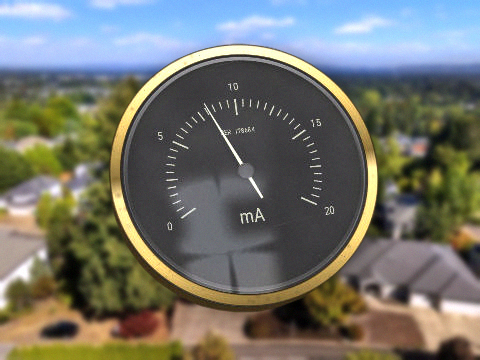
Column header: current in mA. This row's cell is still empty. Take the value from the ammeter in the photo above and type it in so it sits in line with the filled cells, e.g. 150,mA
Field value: 8,mA
